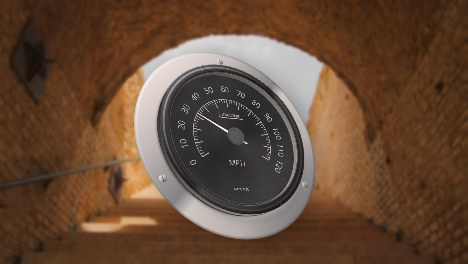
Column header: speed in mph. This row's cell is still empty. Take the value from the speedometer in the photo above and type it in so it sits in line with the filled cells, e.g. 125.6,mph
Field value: 30,mph
